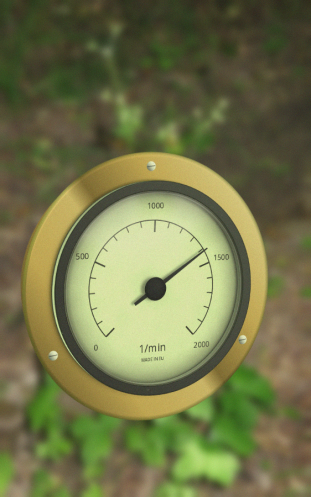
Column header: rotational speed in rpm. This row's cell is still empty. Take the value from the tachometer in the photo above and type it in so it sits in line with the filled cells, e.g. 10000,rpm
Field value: 1400,rpm
